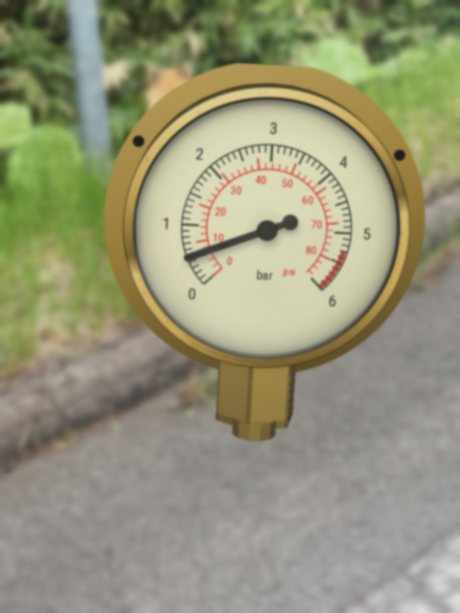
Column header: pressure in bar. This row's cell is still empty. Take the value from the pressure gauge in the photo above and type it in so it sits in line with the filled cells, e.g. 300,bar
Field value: 0.5,bar
